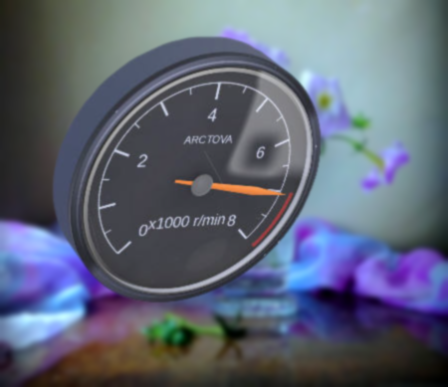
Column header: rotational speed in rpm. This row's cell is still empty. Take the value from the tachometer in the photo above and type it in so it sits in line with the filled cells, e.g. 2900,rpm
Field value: 7000,rpm
